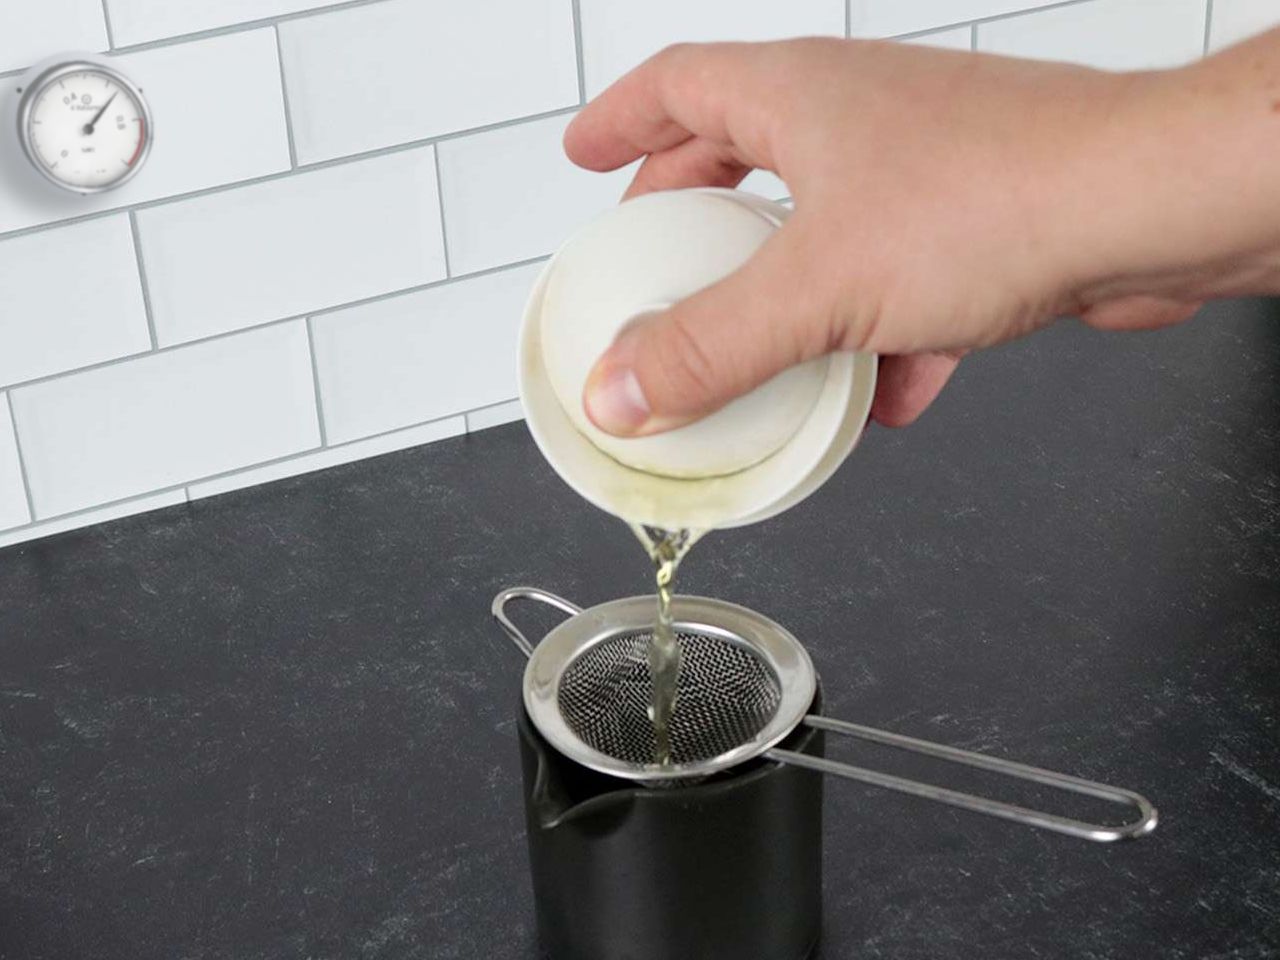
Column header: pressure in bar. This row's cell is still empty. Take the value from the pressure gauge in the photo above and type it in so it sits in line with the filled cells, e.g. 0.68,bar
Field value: 0.65,bar
